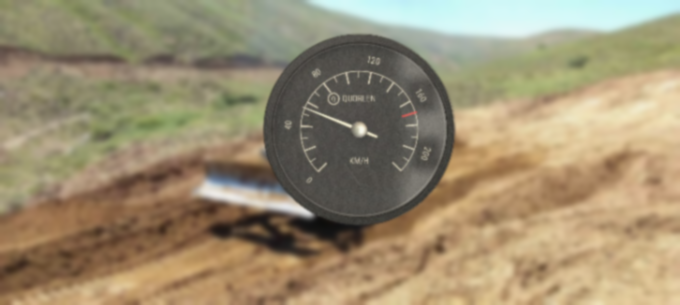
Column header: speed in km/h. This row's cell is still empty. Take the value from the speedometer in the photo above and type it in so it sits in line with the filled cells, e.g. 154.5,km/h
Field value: 55,km/h
